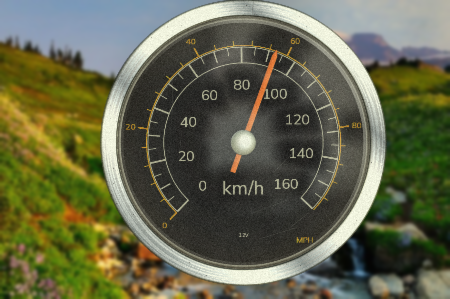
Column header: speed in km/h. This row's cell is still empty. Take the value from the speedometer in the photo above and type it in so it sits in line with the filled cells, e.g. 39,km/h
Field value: 92.5,km/h
